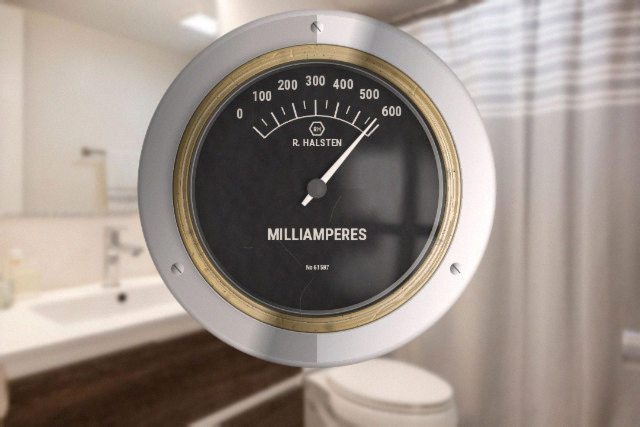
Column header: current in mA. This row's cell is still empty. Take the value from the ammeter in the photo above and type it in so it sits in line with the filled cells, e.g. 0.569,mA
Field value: 575,mA
